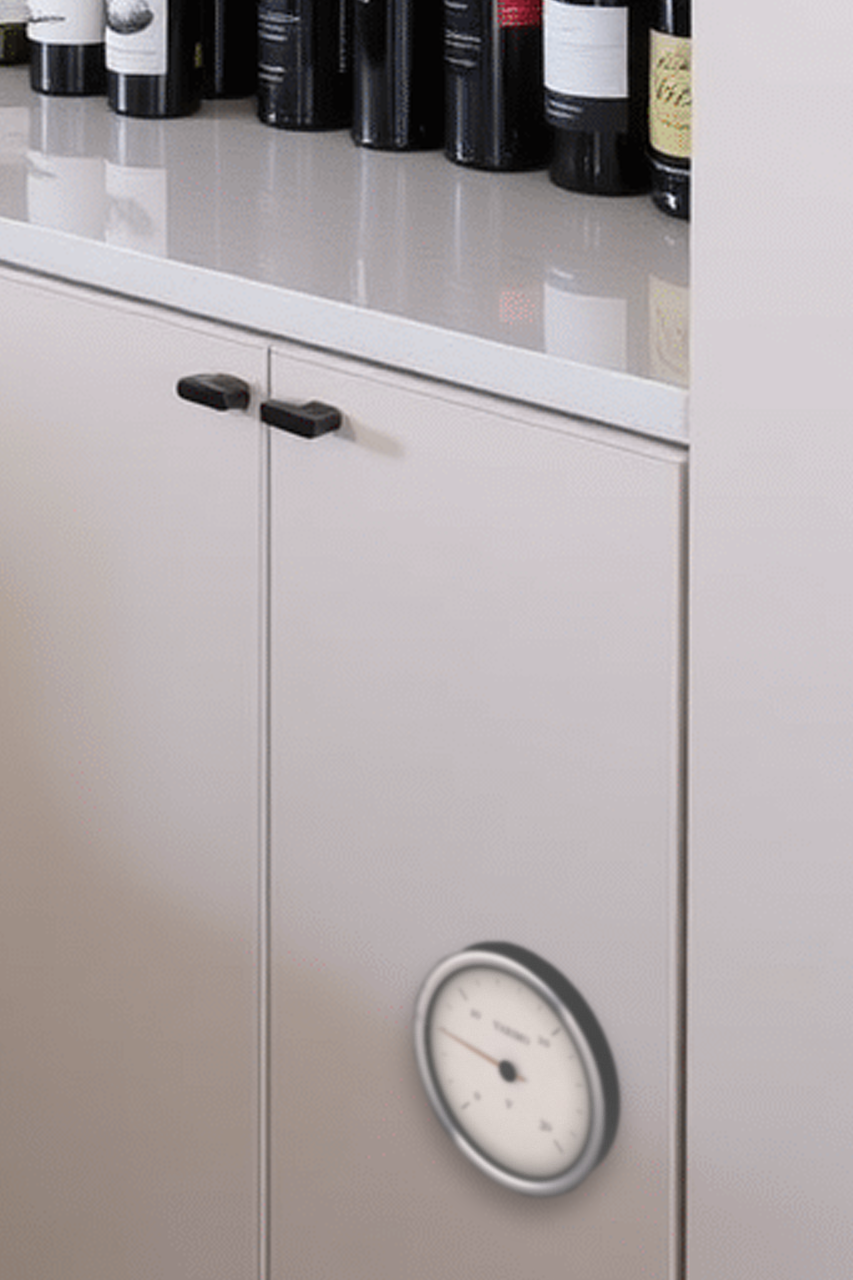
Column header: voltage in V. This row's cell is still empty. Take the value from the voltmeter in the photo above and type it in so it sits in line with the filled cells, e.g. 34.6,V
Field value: 6,V
